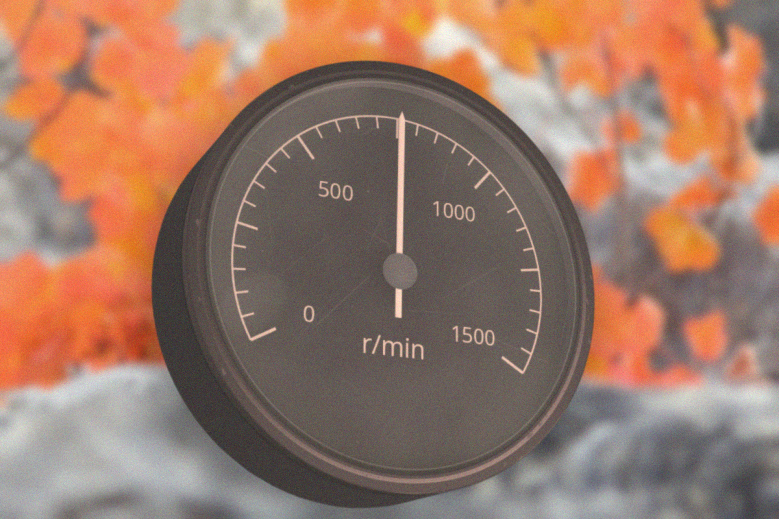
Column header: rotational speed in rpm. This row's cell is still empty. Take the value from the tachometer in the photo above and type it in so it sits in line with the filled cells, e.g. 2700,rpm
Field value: 750,rpm
